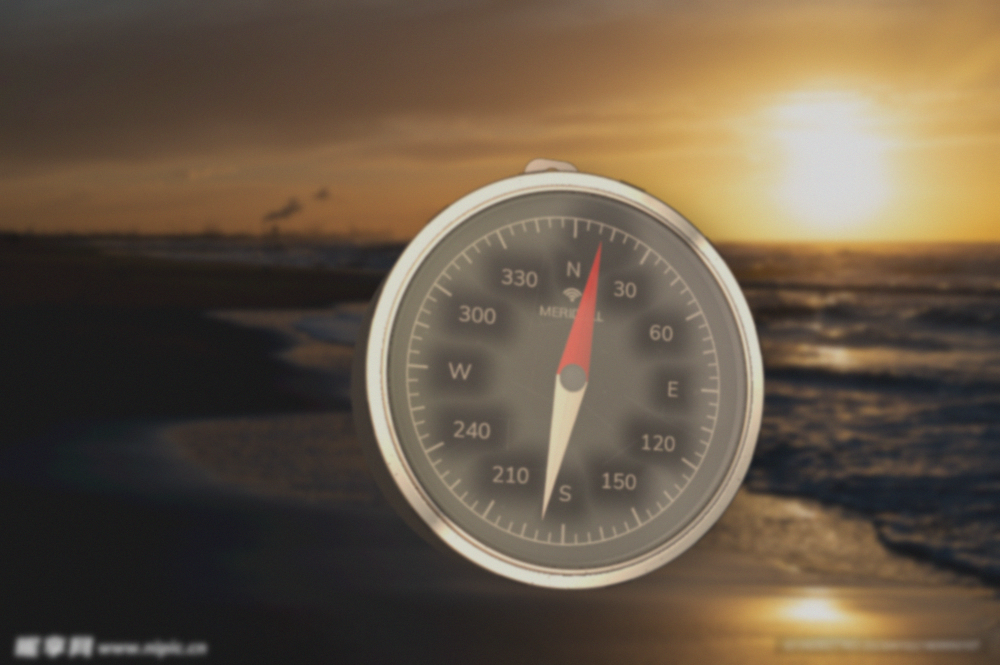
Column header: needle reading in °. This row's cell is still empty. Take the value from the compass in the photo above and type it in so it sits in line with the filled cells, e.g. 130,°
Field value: 10,°
